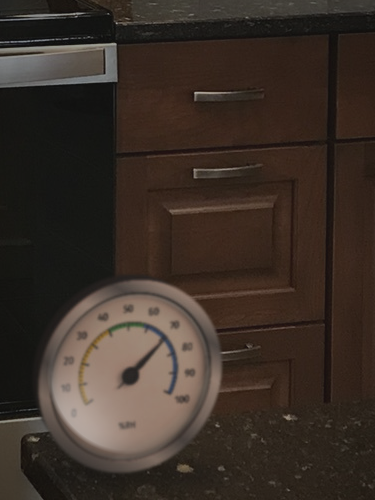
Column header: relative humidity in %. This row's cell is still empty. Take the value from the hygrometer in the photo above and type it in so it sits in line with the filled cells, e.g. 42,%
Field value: 70,%
